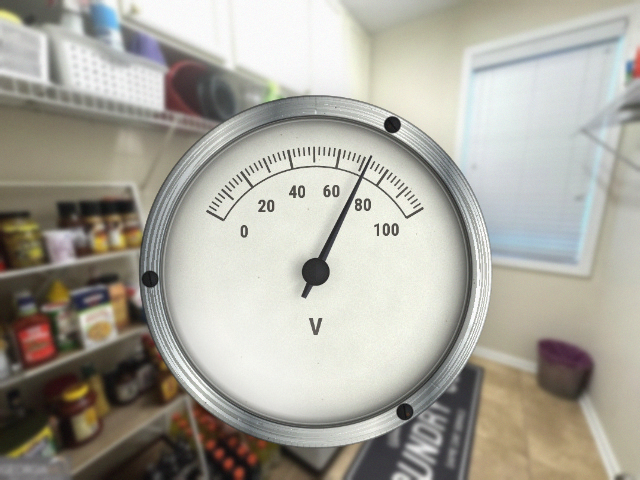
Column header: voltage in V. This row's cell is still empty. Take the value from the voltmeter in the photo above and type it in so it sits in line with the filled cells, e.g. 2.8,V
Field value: 72,V
